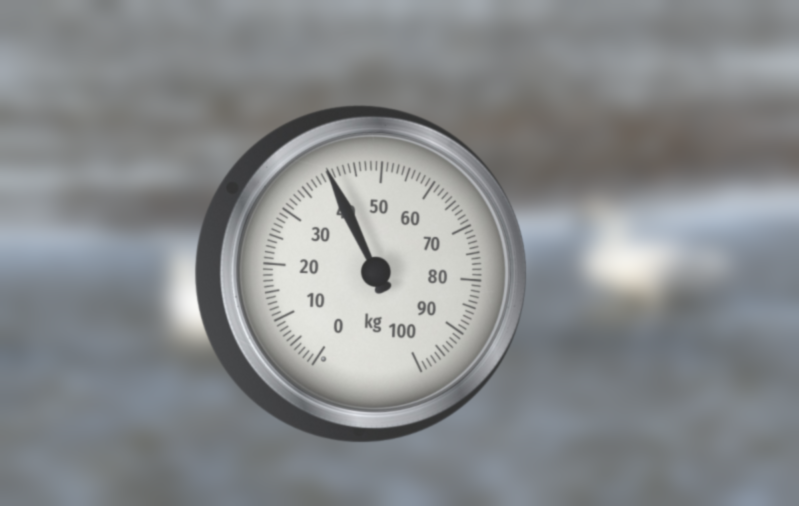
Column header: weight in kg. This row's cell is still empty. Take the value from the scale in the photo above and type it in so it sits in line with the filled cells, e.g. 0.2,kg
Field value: 40,kg
